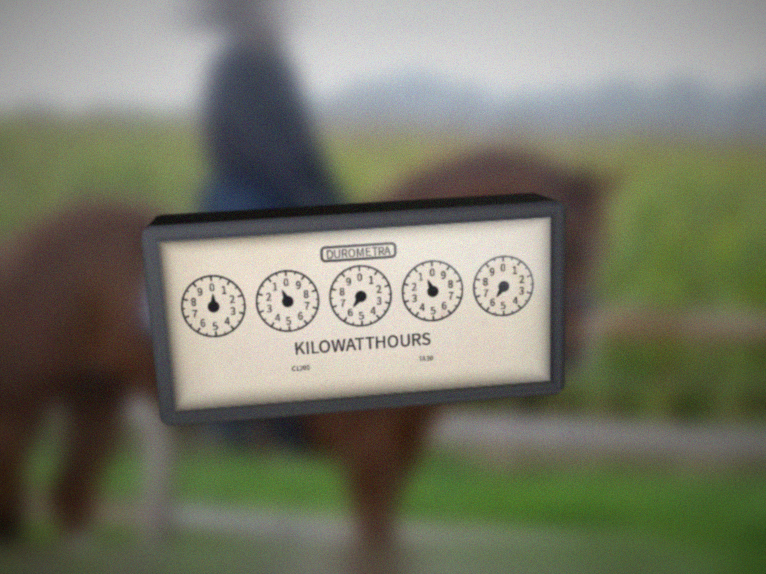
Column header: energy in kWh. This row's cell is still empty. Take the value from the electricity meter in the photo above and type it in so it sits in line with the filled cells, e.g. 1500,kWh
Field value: 606,kWh
